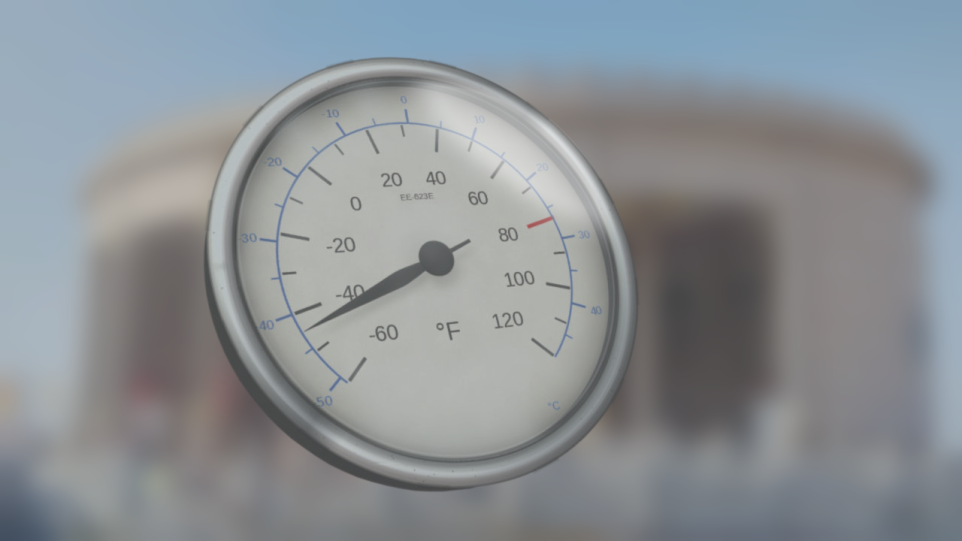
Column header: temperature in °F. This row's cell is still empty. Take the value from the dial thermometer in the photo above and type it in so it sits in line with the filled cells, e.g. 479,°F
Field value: -45,°F
